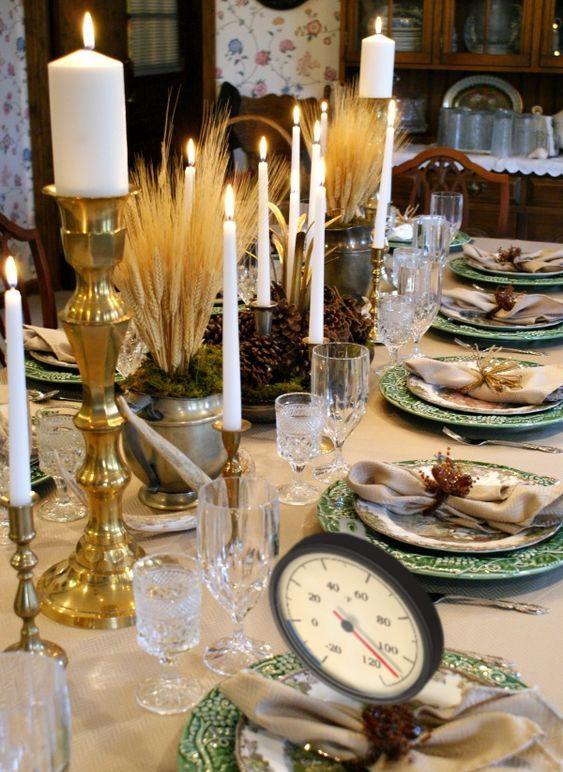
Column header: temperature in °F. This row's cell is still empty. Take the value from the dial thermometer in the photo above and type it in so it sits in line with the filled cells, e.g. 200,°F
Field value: 110,°F
